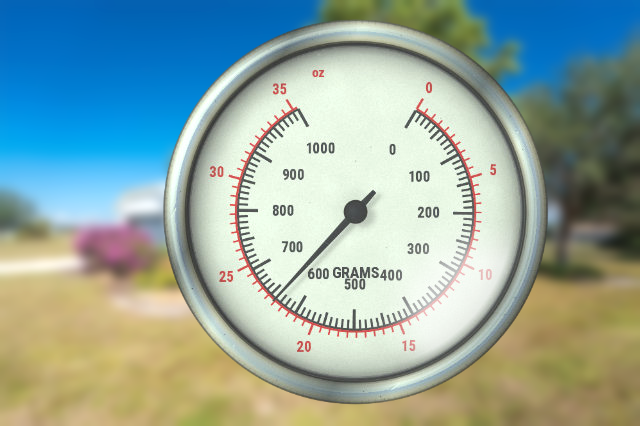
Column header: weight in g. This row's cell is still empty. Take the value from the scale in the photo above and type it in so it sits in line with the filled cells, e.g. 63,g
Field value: 640,g
